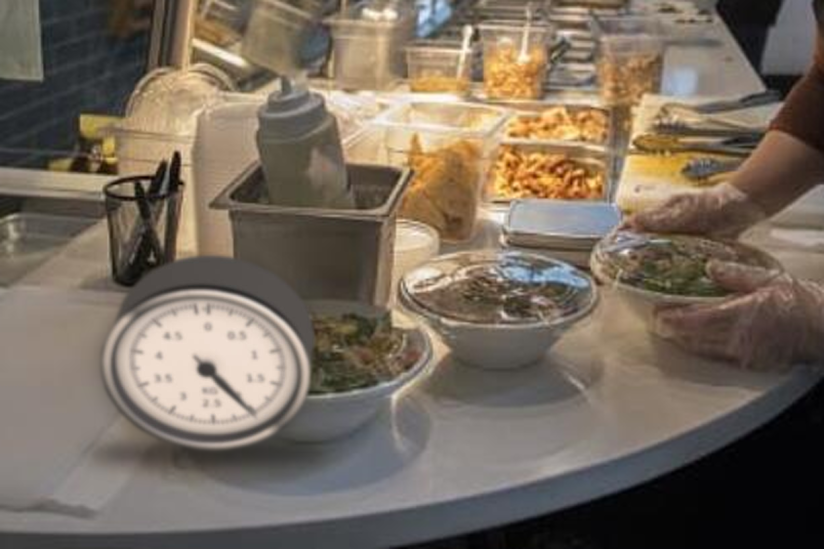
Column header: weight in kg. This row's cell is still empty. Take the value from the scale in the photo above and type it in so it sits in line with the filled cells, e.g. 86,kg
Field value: 2,kg
